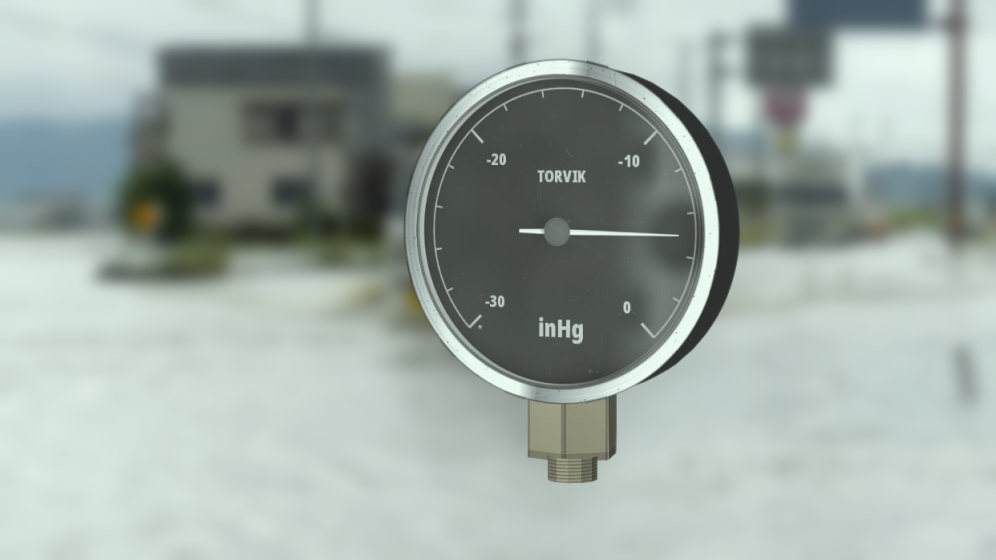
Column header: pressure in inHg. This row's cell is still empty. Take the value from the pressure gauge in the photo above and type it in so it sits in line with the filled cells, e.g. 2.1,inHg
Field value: -5,inHg
